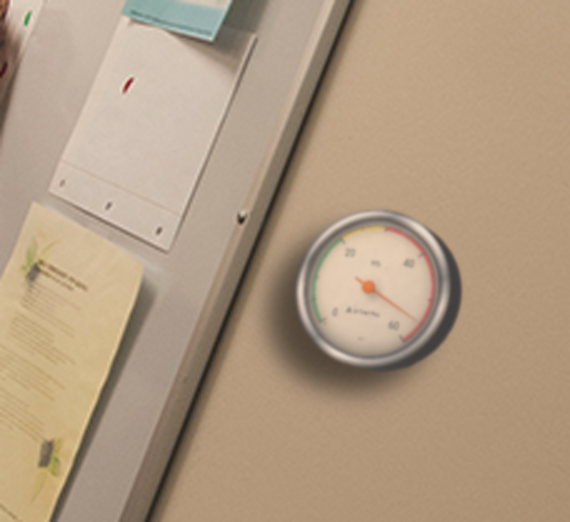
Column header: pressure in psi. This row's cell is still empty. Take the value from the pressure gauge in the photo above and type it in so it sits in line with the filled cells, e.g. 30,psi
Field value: 55,psi
